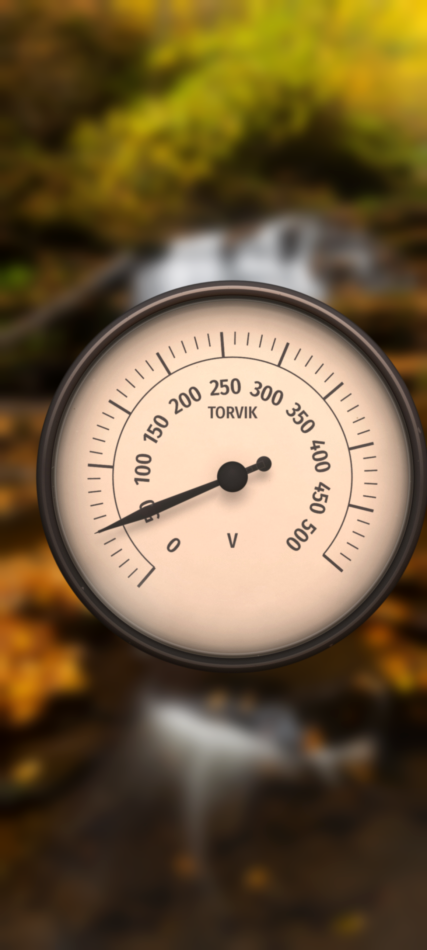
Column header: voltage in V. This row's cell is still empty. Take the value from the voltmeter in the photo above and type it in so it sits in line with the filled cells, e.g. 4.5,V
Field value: 50,V
